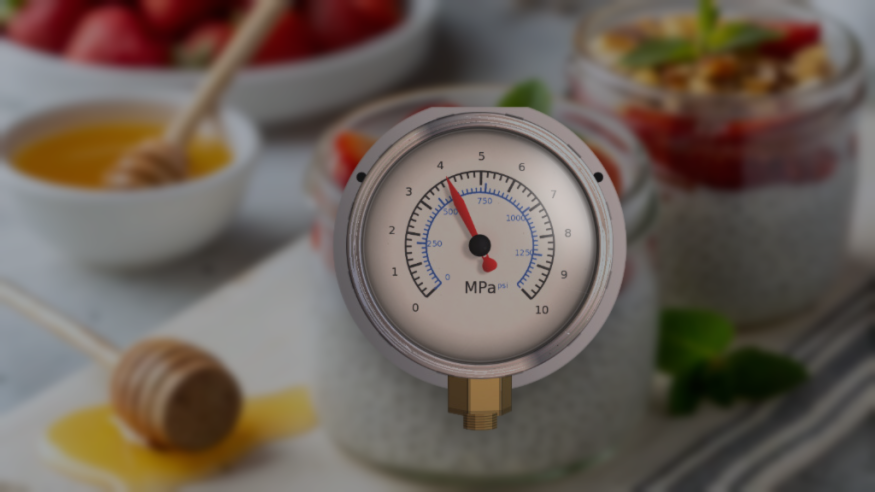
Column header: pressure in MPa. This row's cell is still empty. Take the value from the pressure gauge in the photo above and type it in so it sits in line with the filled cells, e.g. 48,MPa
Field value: 4,MPa
